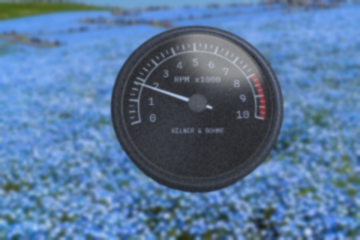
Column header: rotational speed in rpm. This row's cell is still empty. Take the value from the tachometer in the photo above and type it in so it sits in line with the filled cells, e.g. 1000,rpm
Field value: 1750,rpm
